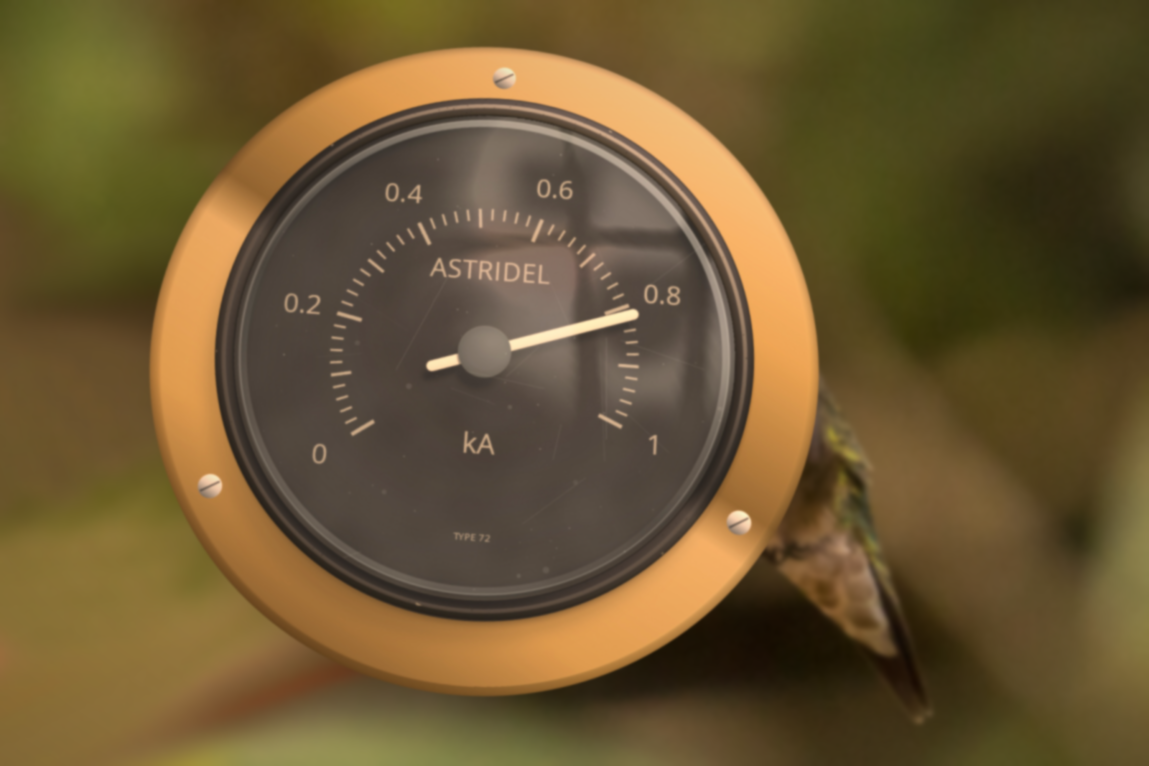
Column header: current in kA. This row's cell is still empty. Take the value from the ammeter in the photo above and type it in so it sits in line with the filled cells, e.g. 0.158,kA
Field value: 0.82,kA
